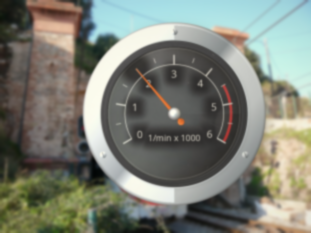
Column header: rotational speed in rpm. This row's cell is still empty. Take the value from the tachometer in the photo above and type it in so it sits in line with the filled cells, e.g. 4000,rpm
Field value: 2000,rpm
